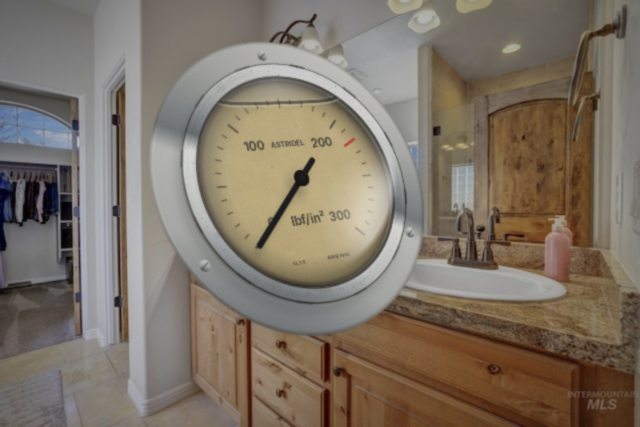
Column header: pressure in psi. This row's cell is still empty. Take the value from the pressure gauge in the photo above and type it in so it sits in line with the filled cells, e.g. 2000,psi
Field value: 0,psi
